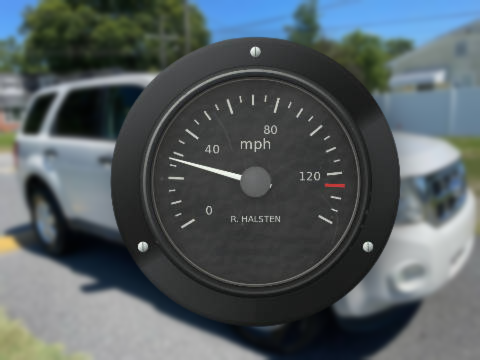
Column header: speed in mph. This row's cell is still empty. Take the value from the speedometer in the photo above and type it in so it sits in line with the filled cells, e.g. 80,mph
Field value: 27.5,mph
